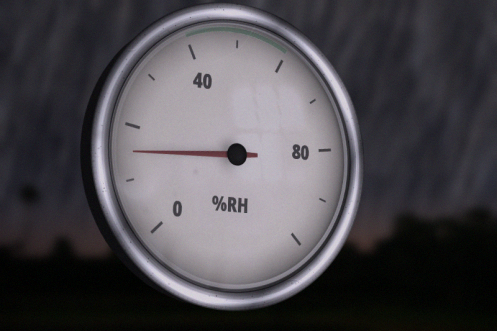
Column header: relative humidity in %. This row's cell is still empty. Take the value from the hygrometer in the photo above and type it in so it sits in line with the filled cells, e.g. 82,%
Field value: 15,%
